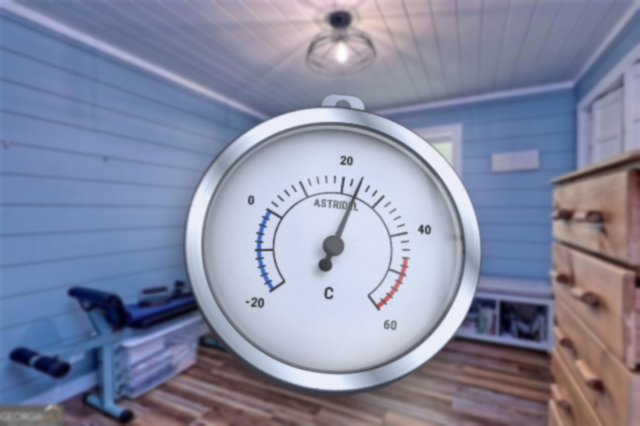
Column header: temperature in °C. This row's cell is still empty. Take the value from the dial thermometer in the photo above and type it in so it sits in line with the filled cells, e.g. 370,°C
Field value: 24,°C
